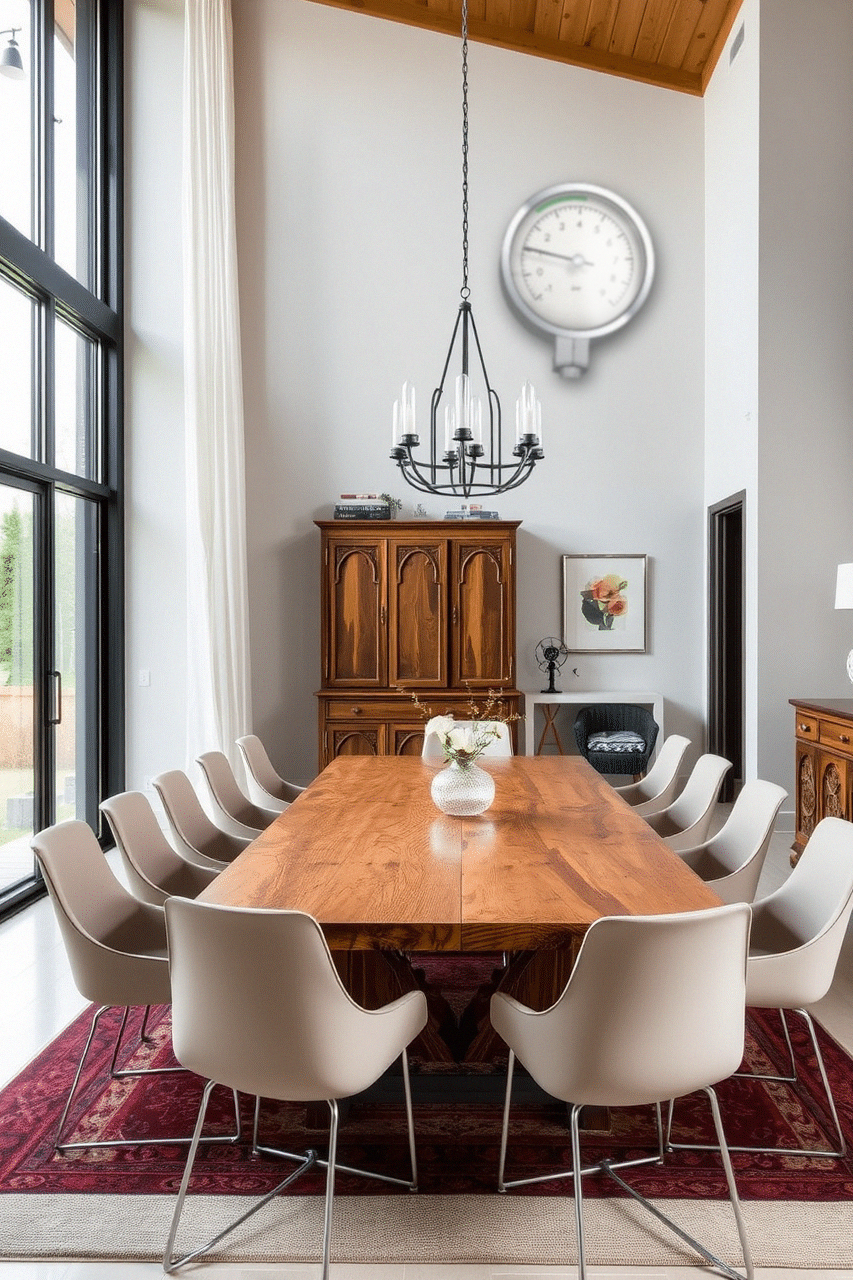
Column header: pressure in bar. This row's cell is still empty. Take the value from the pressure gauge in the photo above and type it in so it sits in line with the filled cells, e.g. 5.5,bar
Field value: 1,bar
